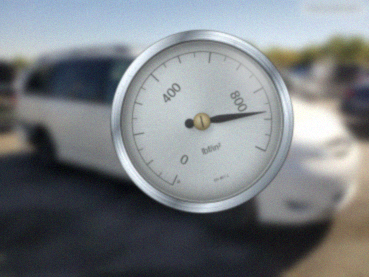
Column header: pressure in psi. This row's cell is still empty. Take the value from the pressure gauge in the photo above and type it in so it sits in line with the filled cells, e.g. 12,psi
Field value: 875,psi
